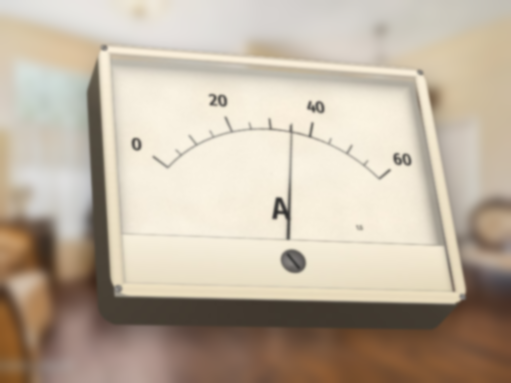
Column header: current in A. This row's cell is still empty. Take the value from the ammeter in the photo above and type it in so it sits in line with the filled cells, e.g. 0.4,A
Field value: 35,A
